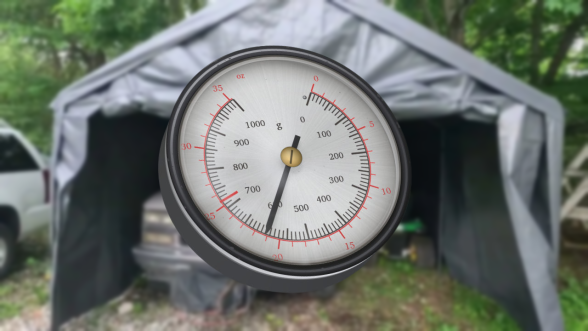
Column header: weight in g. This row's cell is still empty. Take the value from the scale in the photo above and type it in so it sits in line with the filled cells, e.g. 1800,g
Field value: 600,g
